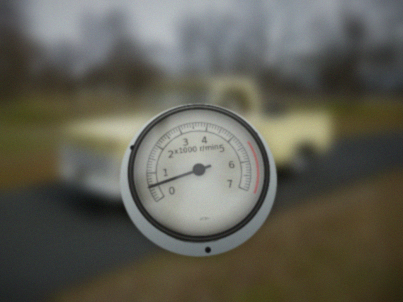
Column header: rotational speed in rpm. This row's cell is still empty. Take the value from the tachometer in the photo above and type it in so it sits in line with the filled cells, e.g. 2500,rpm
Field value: 500,rpm
